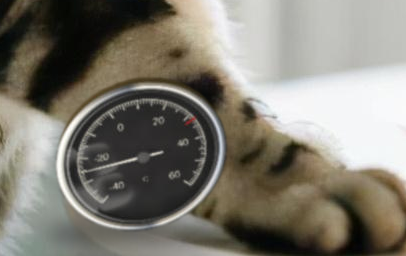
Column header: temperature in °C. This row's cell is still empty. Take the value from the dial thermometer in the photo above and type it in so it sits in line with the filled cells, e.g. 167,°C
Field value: -25,°C
